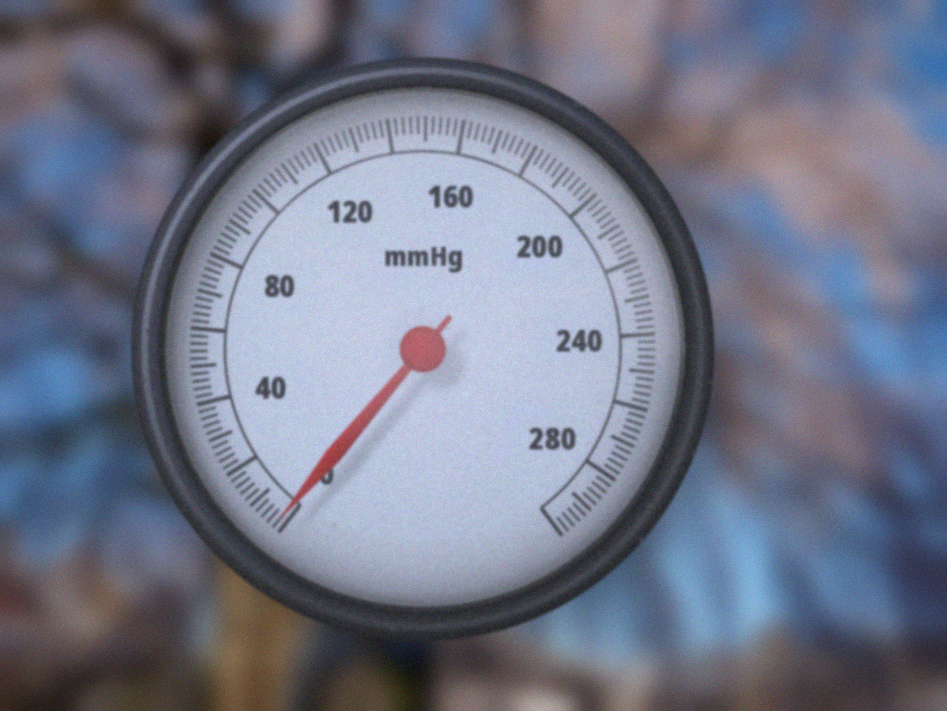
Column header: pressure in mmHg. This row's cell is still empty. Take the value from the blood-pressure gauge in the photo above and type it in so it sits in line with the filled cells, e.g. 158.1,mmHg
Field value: 2,mmHg
